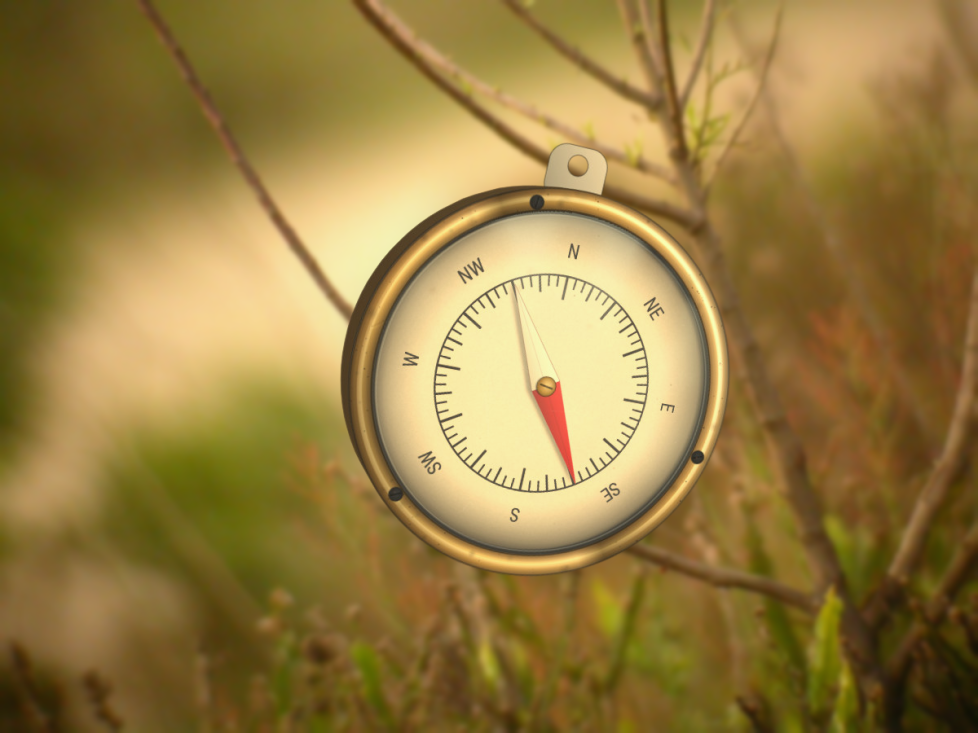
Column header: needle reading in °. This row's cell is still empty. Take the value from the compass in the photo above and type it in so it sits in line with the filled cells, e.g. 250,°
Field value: 150,°
